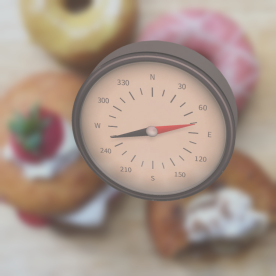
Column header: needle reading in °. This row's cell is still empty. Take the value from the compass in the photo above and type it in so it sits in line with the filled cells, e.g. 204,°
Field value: 75,°
